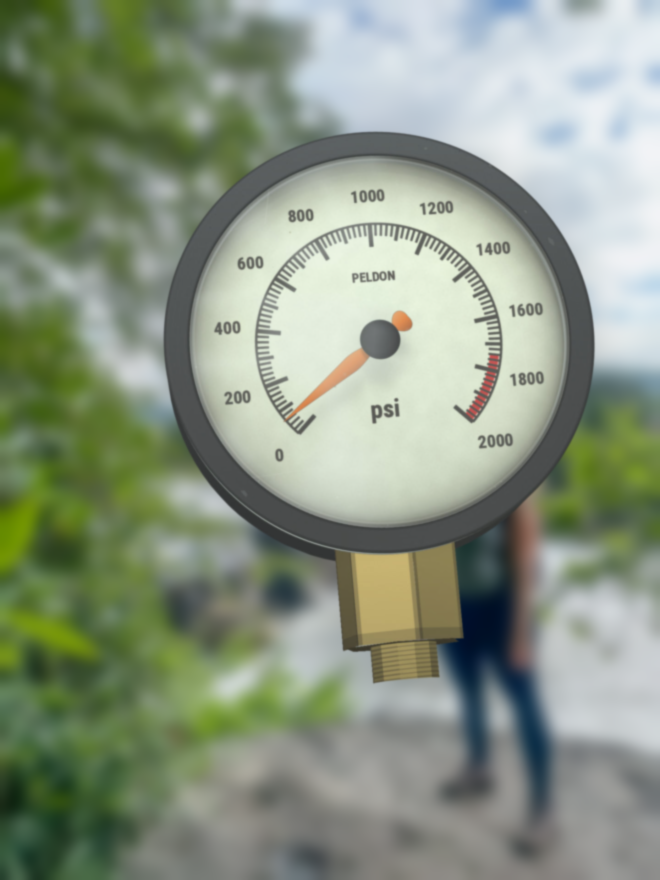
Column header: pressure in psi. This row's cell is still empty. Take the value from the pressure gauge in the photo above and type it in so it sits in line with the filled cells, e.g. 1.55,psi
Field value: 60,psi
